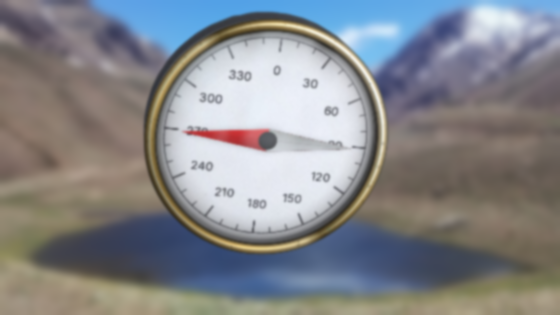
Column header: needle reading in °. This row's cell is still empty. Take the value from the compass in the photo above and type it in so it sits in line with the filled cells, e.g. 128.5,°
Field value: 270,°
